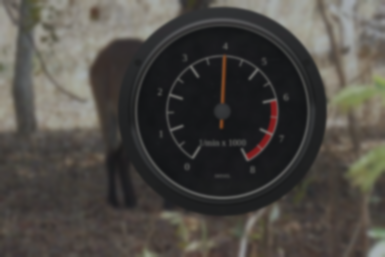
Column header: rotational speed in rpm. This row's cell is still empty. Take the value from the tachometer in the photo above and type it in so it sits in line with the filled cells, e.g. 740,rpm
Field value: 4000,rpm
